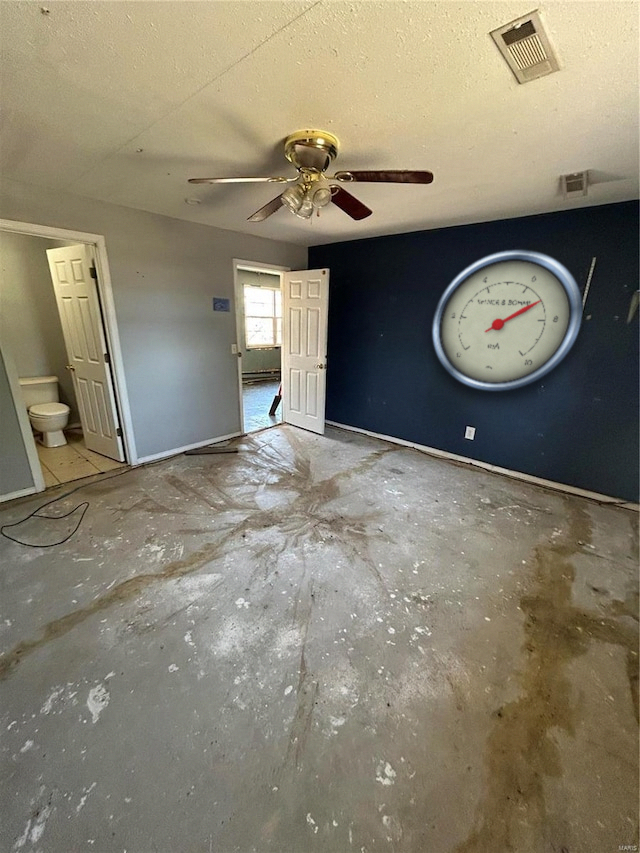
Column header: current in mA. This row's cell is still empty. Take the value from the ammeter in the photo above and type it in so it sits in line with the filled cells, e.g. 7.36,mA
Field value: 7,mA
